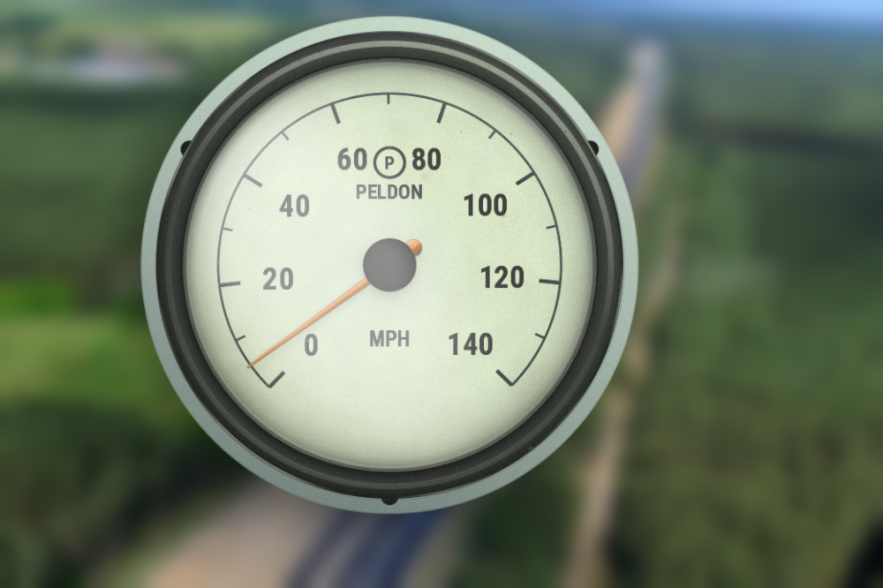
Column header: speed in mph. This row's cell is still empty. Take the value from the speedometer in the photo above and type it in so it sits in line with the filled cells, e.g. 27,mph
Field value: 5,mph
